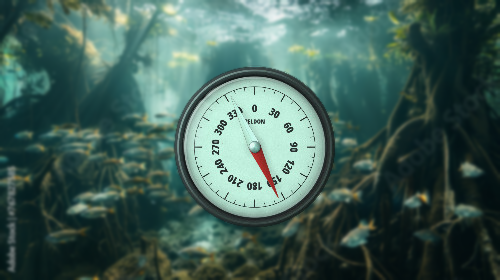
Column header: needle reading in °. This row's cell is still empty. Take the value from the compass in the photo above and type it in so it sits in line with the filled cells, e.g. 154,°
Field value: 155,°
